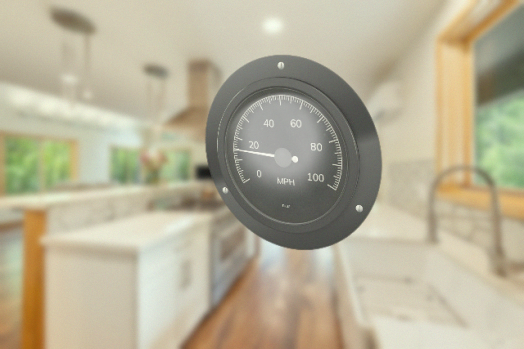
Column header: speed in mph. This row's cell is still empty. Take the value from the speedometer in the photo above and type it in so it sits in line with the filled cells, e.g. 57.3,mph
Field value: 15,mph
